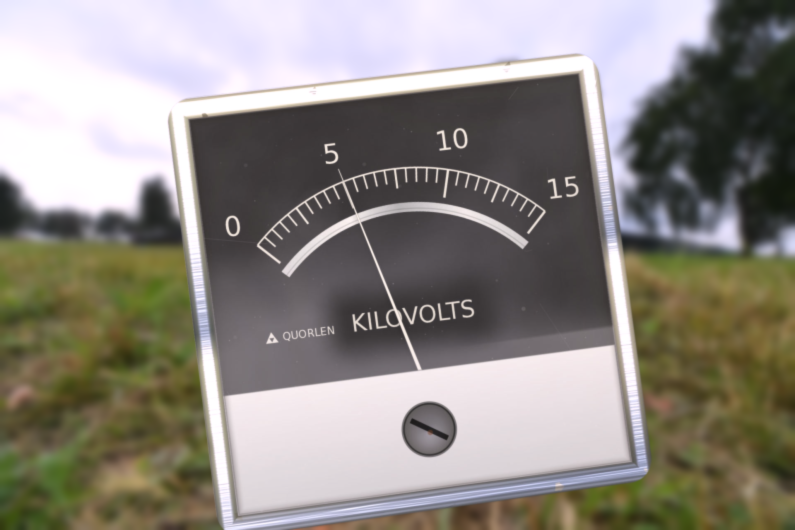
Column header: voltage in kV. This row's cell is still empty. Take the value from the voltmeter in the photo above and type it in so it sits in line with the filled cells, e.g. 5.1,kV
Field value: 5,kV
